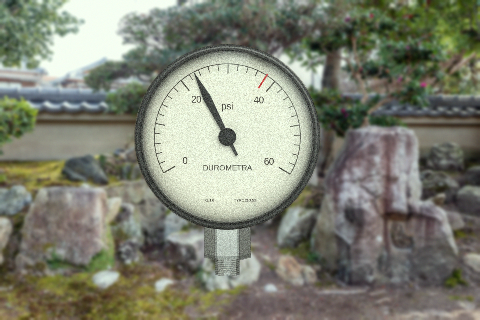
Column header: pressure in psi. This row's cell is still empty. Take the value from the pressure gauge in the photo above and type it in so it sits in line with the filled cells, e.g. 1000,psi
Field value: 23,psi
